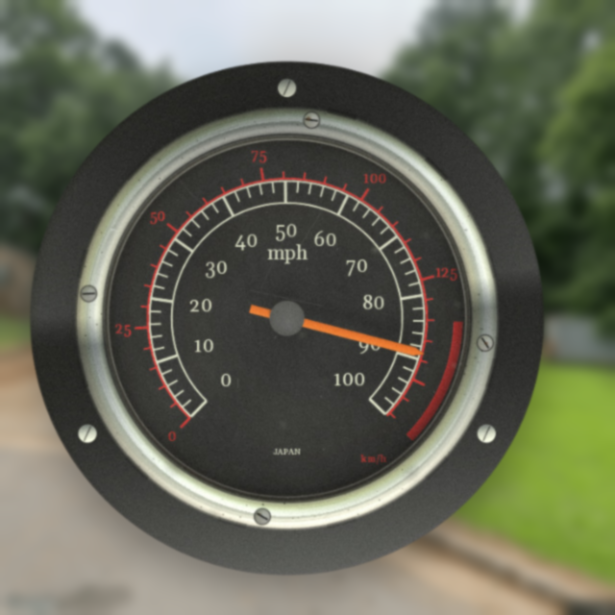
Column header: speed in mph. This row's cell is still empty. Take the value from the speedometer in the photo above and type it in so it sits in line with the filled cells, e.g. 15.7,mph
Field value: 89,mph
